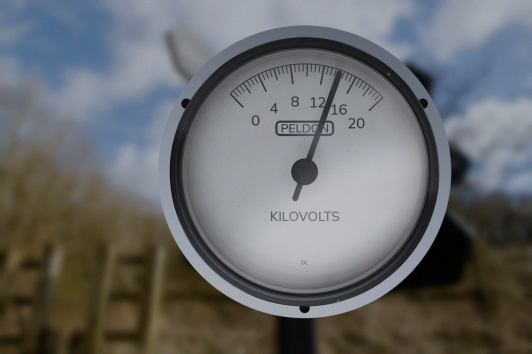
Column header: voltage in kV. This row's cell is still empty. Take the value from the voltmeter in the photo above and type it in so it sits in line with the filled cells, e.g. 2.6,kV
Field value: 14,kV
